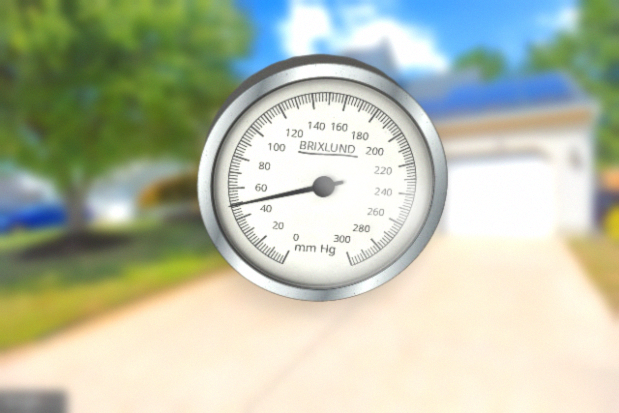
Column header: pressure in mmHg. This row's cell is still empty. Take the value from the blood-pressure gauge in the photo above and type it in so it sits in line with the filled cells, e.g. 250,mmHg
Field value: 50,mmHg
